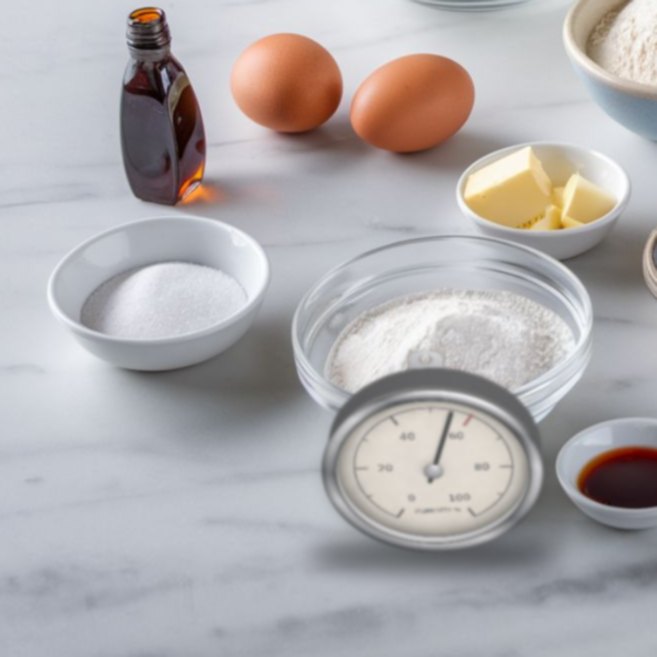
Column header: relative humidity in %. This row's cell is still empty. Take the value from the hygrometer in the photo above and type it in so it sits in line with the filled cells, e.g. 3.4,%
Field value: 55,%
